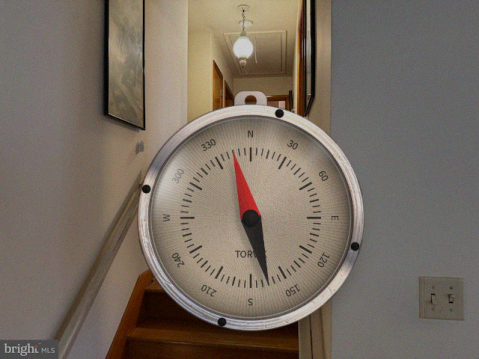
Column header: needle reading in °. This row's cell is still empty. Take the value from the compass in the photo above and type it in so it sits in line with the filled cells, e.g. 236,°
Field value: 345,°
